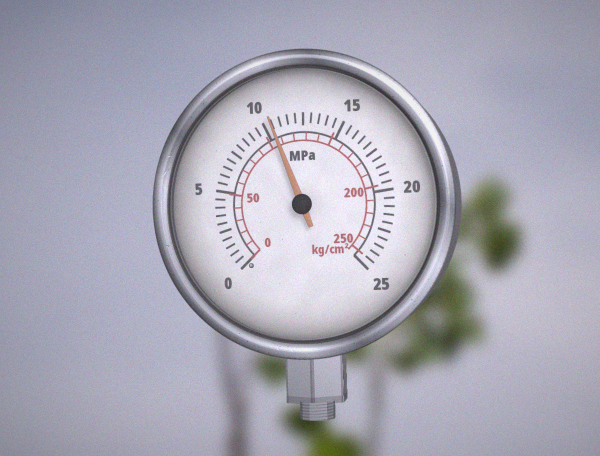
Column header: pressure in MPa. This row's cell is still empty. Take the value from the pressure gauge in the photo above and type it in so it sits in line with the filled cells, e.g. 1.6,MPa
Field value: 10.5,MPa
